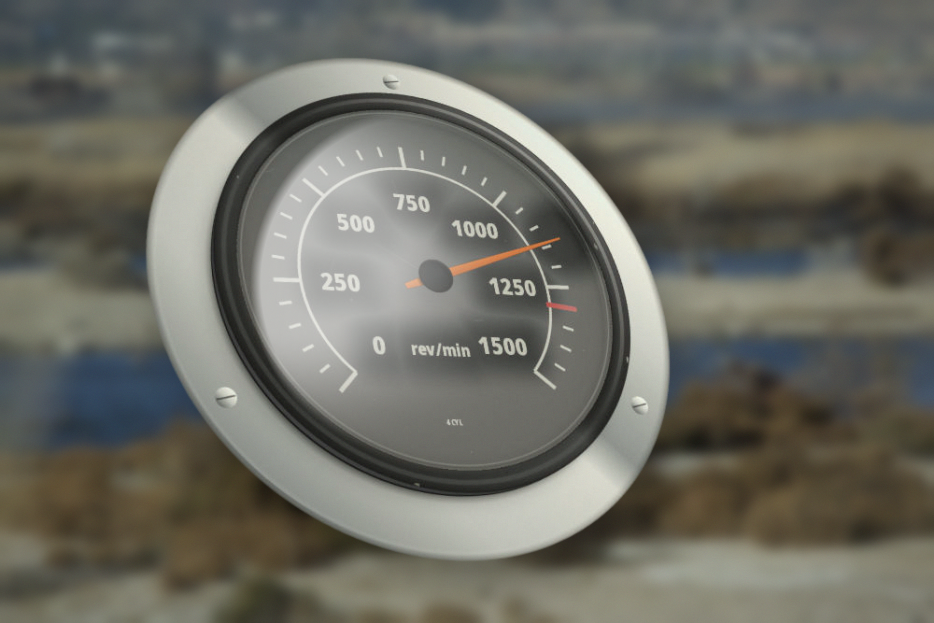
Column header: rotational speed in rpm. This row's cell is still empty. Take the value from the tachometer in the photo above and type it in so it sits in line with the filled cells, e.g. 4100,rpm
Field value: 1150,rpm
